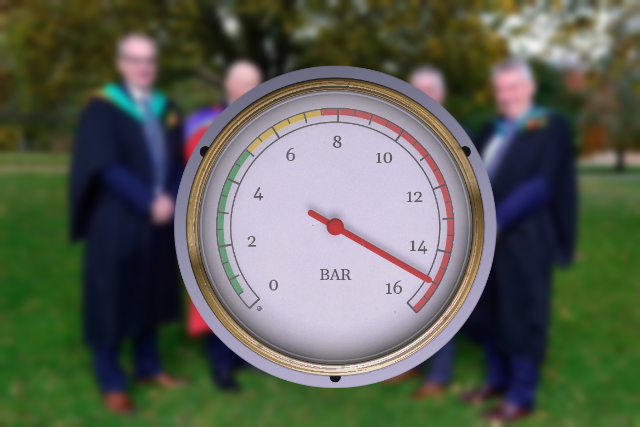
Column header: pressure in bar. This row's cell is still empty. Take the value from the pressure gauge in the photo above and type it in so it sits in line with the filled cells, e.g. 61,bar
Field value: 15,bar
